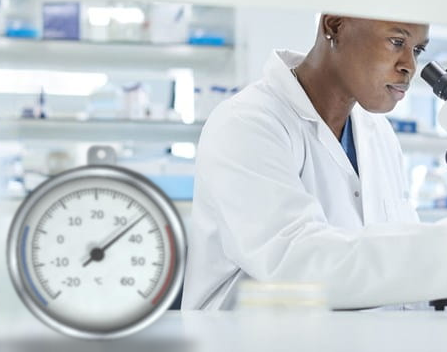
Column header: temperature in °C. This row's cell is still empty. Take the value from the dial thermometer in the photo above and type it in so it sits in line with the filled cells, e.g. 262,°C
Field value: 35,°C
